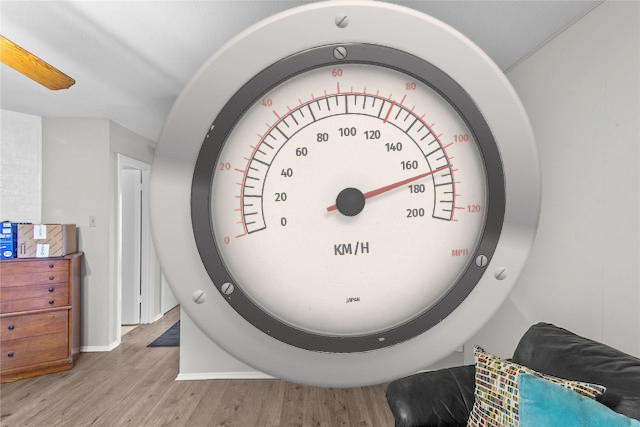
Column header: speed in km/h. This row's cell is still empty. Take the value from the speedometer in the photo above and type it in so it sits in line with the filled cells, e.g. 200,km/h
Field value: 170,km/h
